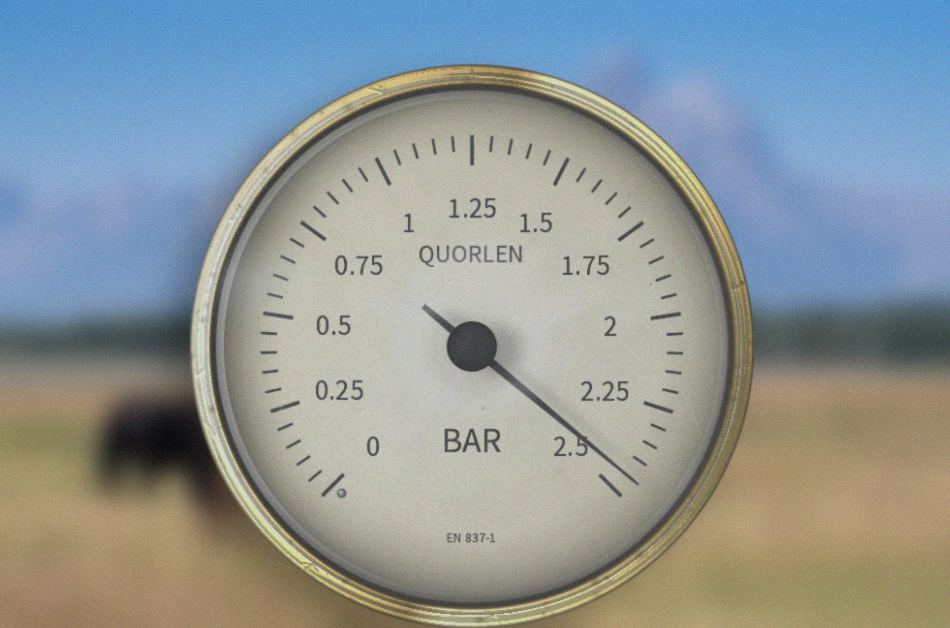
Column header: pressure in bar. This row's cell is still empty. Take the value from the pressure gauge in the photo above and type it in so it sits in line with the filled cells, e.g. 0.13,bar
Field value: 2.45,bar
